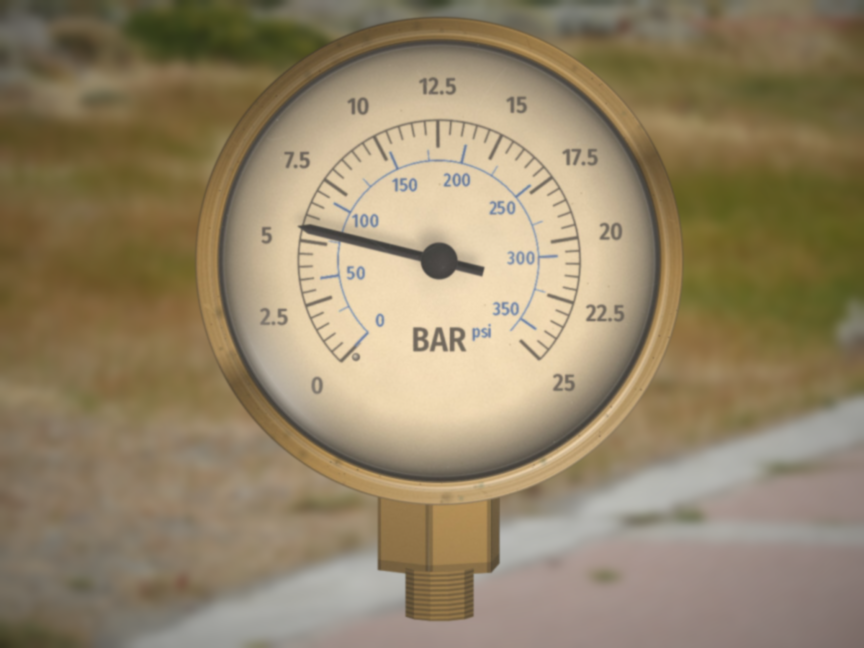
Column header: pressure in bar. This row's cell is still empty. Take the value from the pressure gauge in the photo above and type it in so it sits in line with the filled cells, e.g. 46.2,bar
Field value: 5.5,bar
